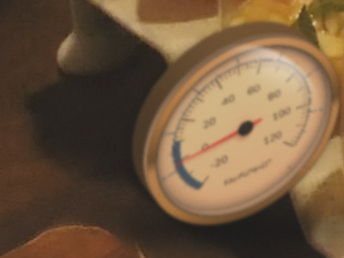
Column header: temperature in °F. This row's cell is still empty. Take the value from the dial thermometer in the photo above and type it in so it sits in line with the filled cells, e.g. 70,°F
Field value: 0,°F
